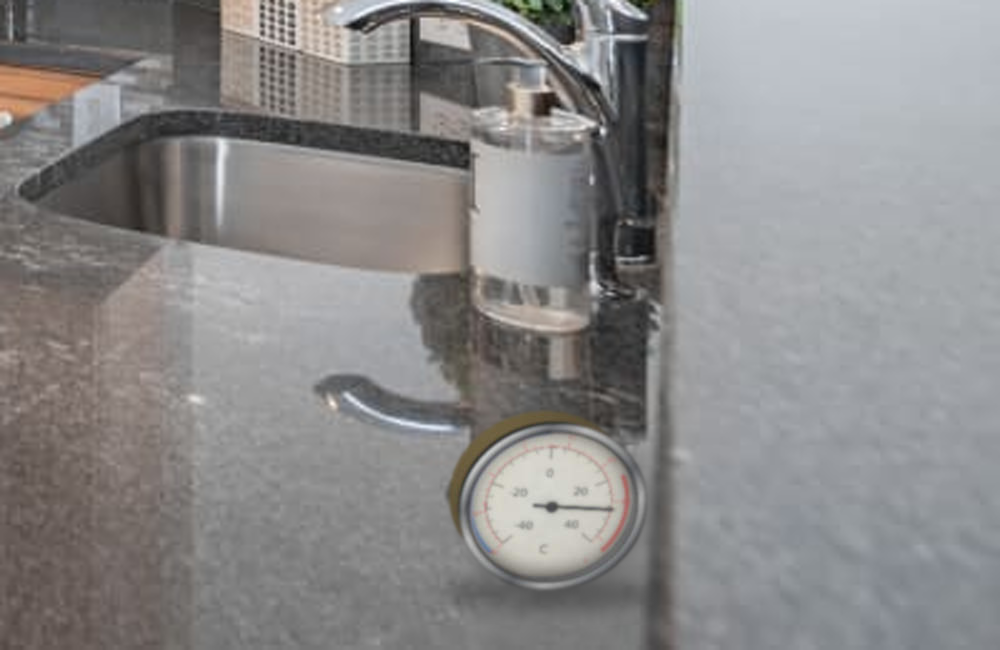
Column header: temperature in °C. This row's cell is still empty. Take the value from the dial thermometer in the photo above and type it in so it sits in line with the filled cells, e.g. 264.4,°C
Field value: 28,°C
